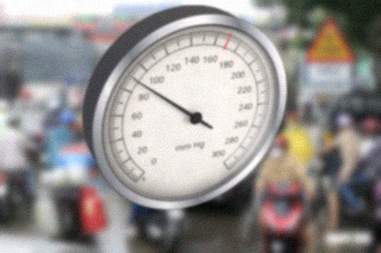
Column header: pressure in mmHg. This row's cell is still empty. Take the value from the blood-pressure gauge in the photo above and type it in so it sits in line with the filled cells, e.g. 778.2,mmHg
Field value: 90,mmHg
